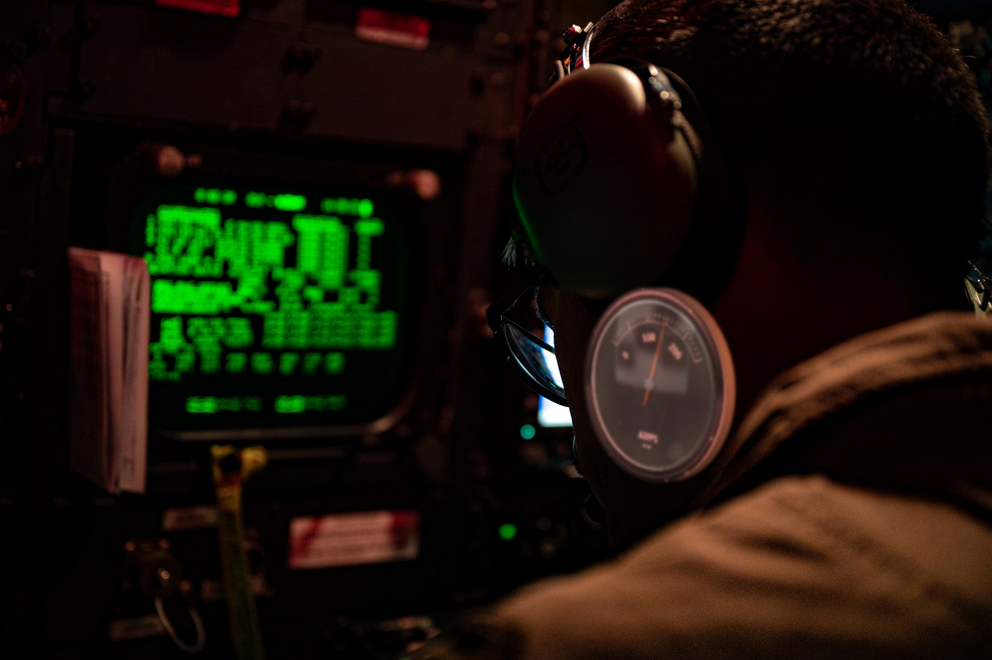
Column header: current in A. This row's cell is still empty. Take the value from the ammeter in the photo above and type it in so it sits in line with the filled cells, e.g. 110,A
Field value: 150,A
